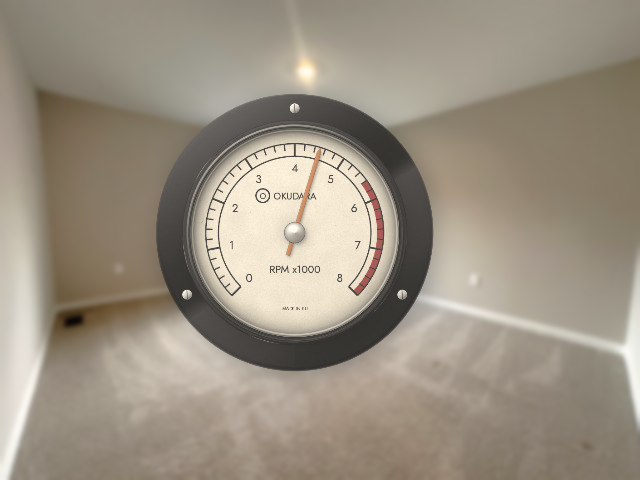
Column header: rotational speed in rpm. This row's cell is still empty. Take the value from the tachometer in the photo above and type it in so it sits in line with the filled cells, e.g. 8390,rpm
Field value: 4500,rpm
